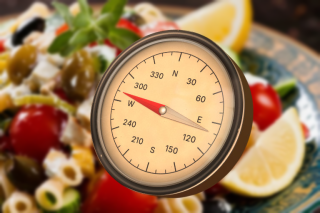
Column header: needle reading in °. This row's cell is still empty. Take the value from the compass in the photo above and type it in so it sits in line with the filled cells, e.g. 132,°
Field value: 280,°
